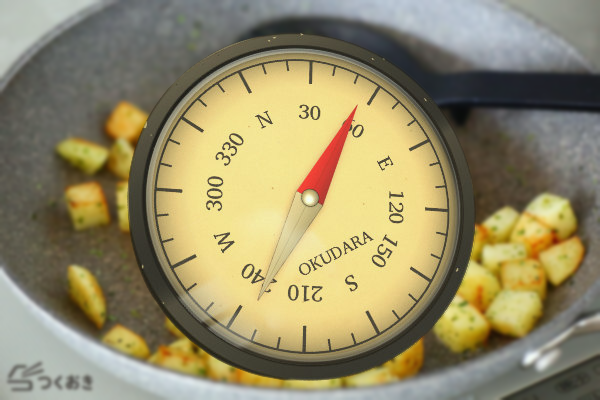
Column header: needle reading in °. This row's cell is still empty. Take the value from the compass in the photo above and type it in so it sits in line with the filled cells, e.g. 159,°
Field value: 55,°
